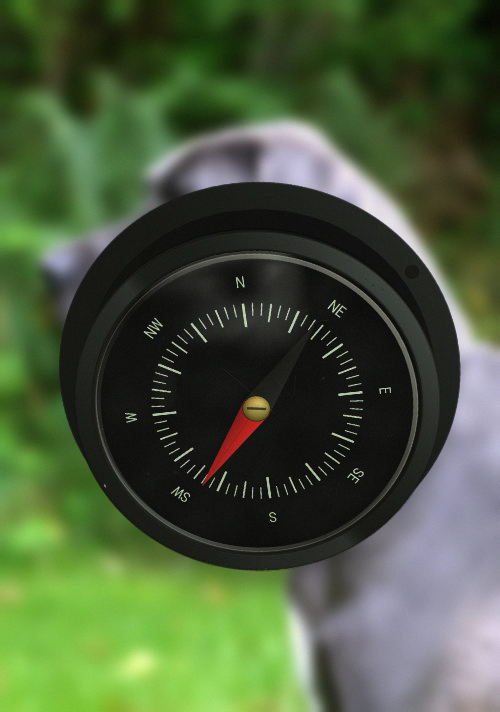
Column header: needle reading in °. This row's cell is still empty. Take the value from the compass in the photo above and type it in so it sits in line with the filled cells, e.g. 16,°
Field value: 220,°
